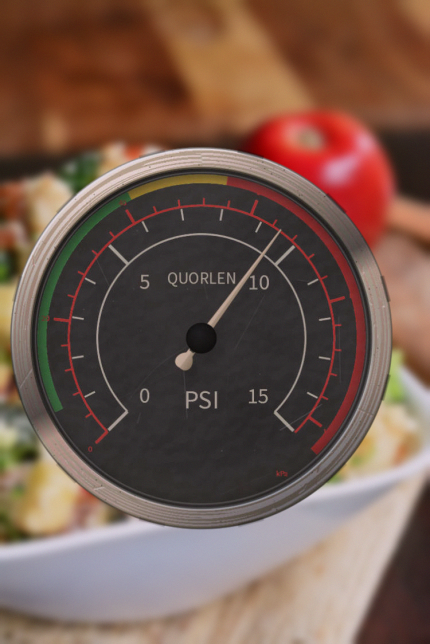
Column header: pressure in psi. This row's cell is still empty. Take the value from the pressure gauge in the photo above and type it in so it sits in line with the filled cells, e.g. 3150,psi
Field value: 9.5,psi
